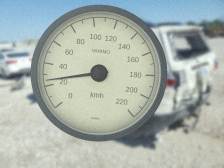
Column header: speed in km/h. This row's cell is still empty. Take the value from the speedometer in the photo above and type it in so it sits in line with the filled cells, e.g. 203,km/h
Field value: 25,km/h
